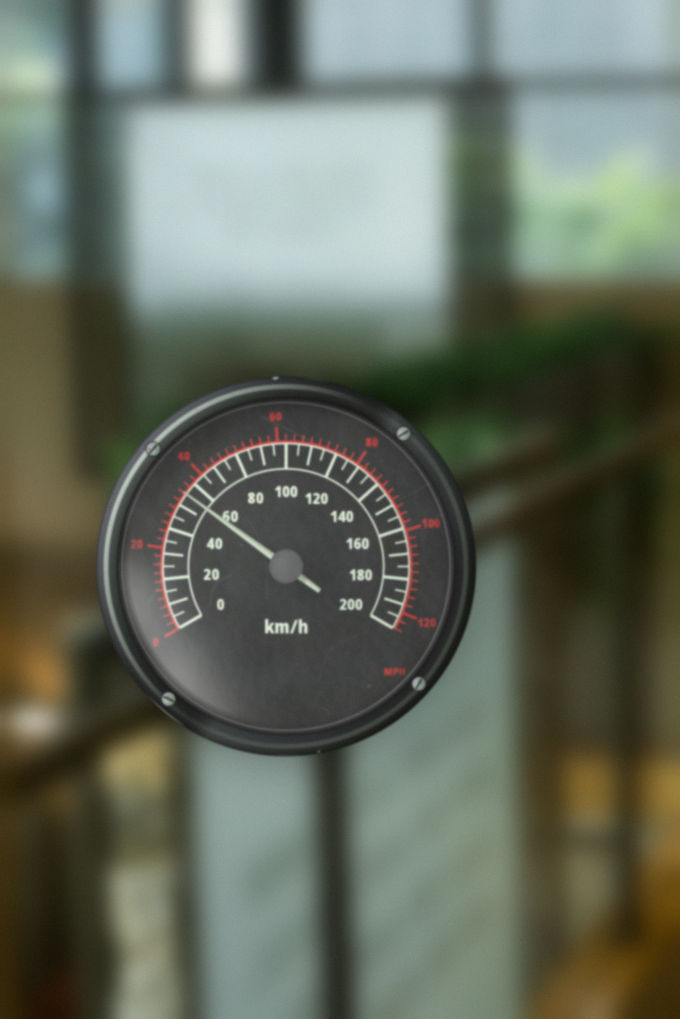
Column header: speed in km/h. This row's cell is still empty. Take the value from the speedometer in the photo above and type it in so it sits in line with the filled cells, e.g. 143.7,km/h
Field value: 55,km/h
